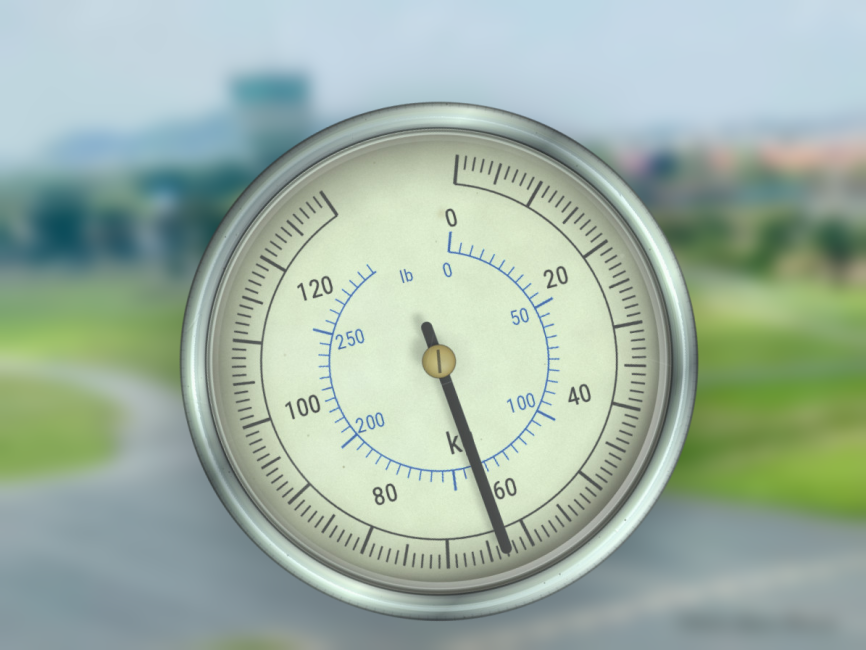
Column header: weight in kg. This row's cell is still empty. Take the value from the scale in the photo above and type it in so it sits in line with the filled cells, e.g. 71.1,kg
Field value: 63,kg
